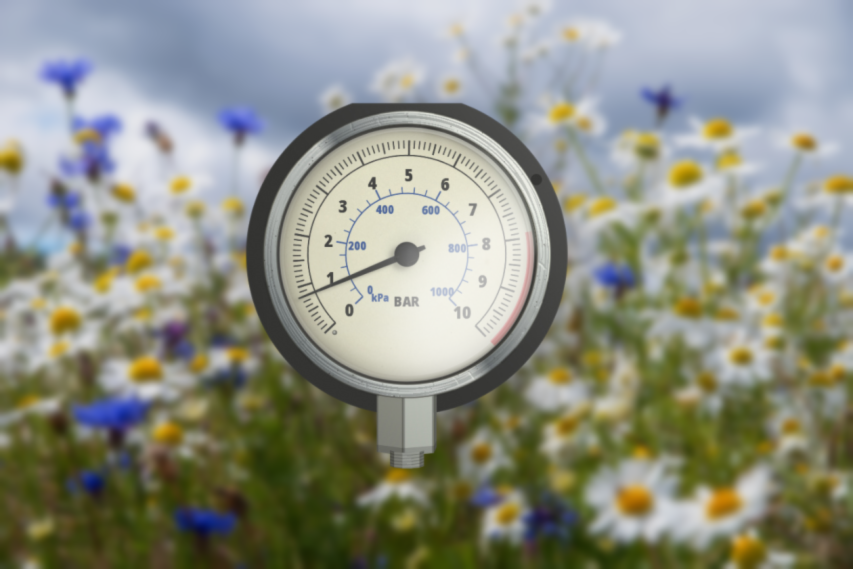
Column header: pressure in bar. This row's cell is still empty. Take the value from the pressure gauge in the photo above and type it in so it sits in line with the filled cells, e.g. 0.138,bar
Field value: 0.8,bar
